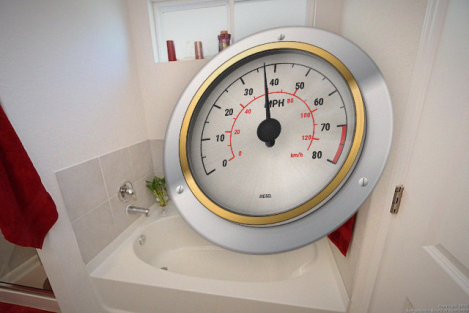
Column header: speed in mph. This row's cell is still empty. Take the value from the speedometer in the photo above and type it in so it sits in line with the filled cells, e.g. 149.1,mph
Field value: 37.5,mph
